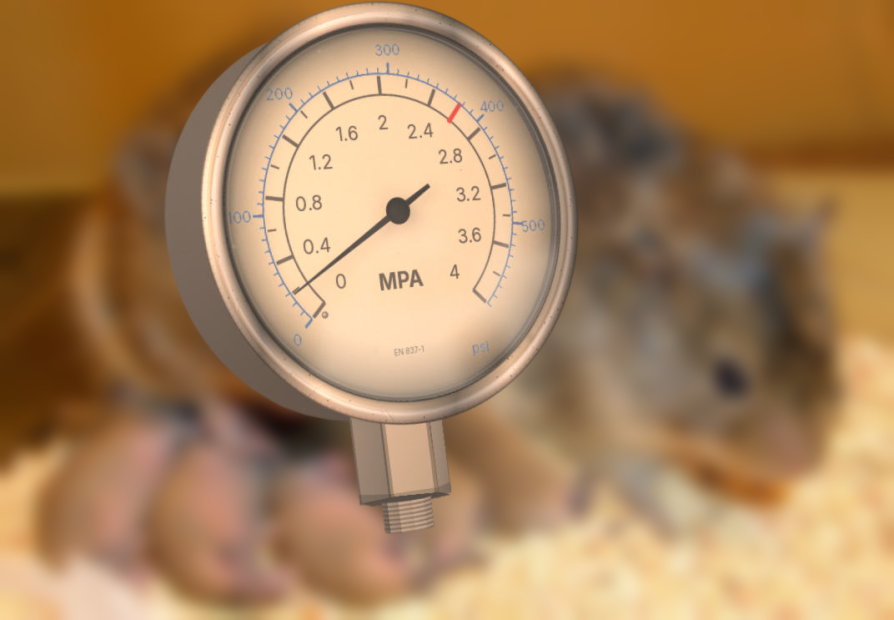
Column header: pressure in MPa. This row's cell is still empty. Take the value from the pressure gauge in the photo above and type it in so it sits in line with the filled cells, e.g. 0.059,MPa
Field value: 0.2,MPa
